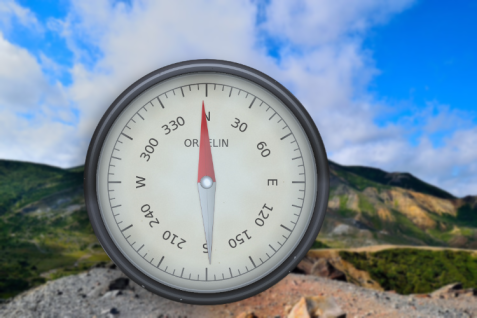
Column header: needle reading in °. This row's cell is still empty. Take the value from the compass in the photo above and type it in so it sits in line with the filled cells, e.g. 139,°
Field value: 357.5,°
